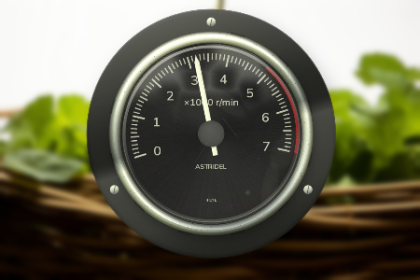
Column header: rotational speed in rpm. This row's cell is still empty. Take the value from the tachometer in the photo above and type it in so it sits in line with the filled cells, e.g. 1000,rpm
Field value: 3200,rpm
